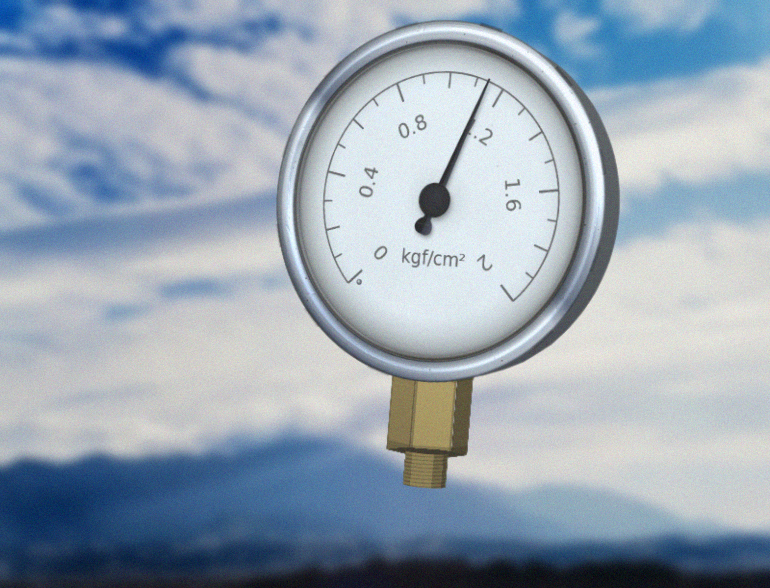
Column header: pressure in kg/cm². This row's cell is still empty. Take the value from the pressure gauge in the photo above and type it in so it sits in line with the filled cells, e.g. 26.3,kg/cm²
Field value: 1.15,kg/cm²
